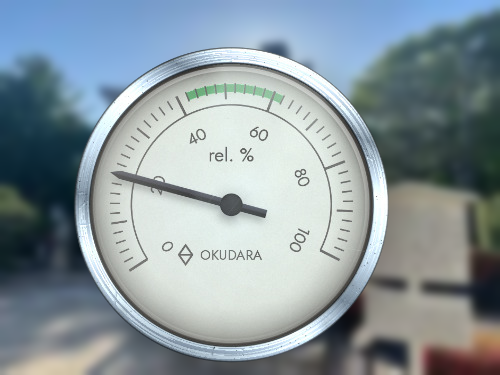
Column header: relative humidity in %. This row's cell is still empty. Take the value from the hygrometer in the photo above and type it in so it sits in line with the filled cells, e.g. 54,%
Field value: 20,%
